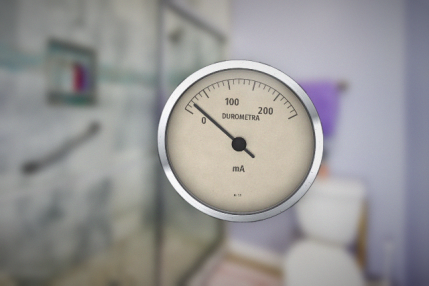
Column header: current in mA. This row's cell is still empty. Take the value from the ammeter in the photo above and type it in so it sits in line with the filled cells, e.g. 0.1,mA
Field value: 20,mA
